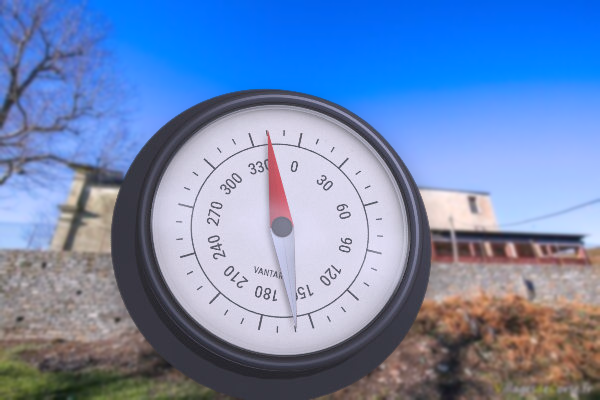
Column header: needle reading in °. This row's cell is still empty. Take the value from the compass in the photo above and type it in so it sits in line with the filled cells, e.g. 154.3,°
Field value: 340,°
